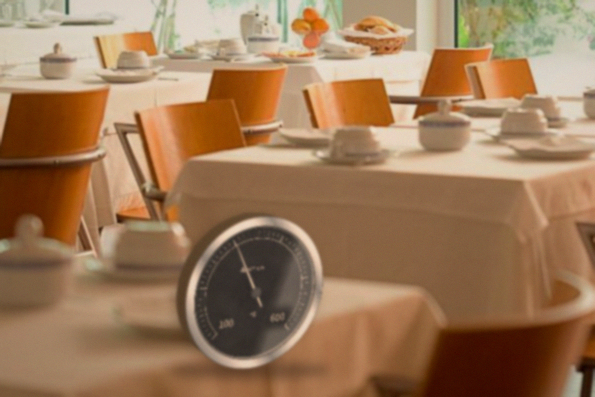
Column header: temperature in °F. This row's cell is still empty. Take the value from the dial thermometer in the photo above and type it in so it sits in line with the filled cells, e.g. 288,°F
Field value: 300,°F
